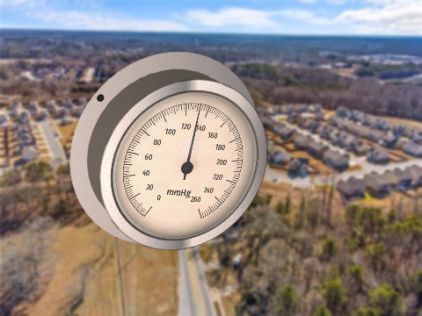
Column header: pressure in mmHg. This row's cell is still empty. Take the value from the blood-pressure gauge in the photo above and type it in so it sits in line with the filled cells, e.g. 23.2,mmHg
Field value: 130,mmHg
